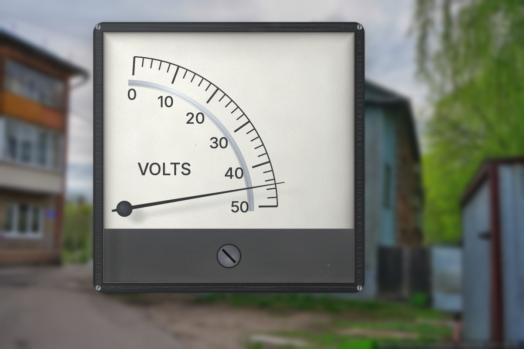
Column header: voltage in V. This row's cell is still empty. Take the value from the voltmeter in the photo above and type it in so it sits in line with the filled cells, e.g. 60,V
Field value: 45,V
